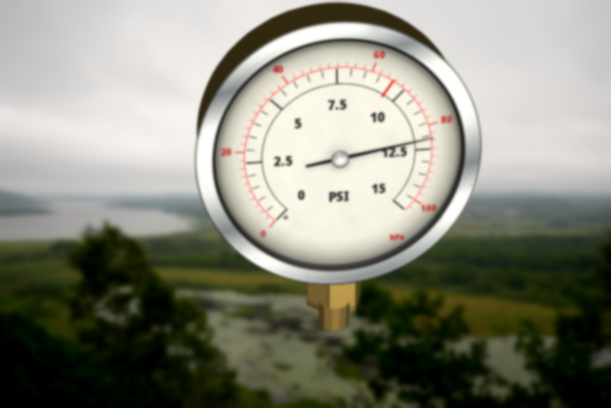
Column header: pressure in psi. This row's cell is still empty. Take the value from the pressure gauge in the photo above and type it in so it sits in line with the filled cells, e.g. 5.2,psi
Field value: 12,psi
